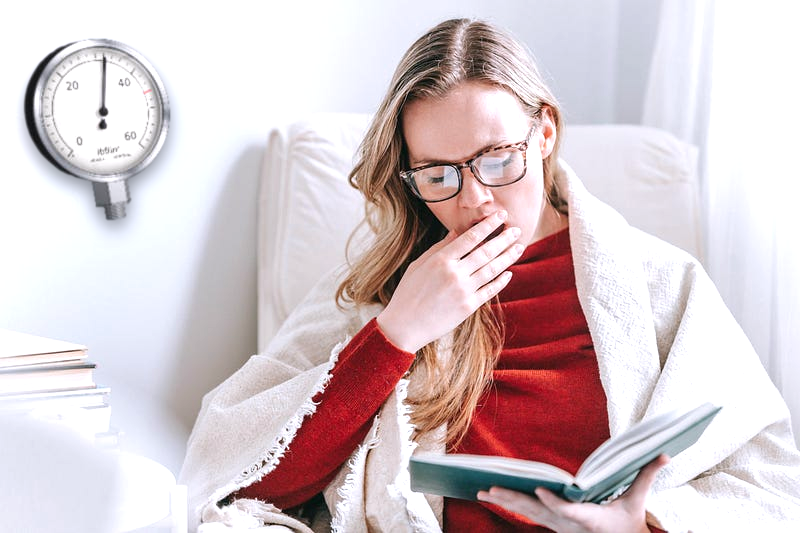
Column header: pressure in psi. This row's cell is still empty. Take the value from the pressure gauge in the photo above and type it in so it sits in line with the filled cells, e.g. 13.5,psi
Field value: 32,psi
